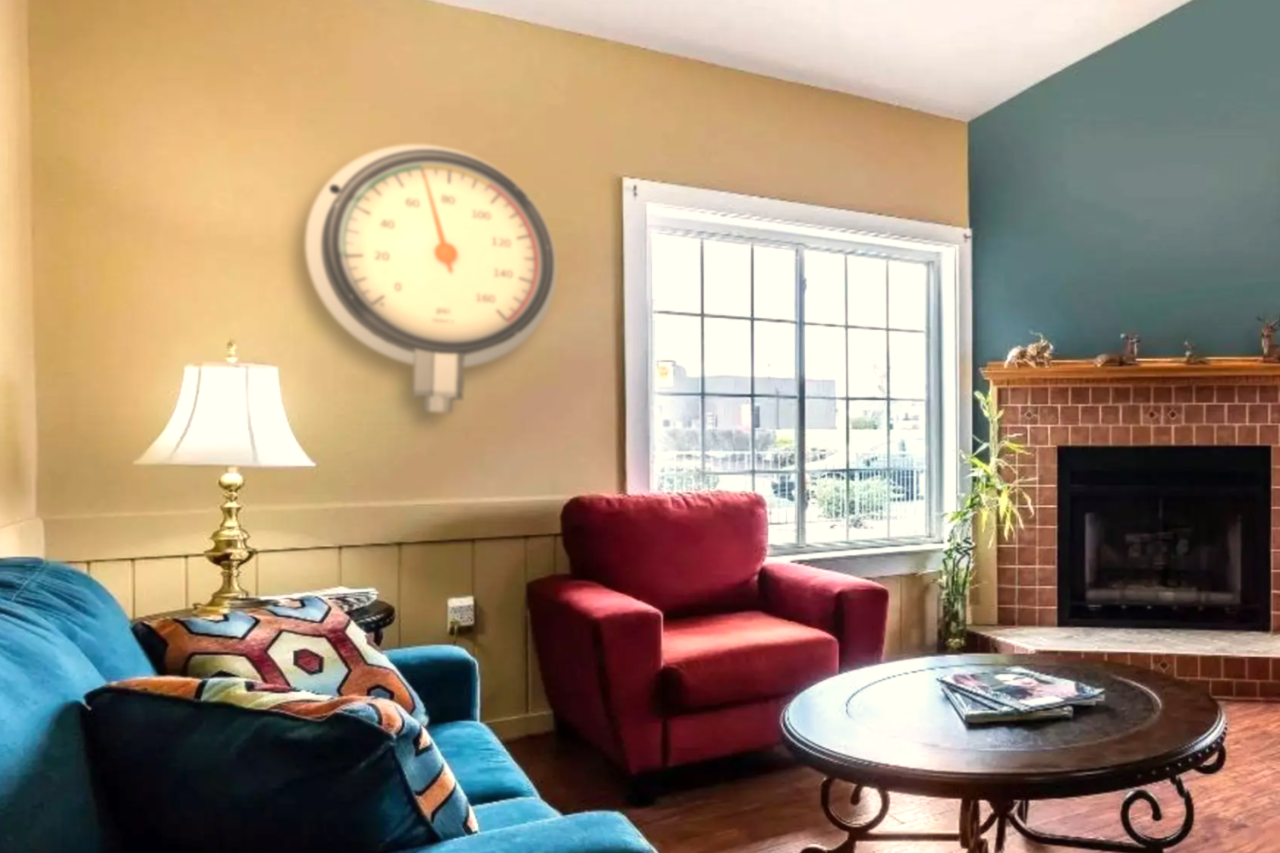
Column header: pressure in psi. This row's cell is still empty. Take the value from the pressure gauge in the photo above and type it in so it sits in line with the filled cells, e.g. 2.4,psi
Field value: 70,psi
